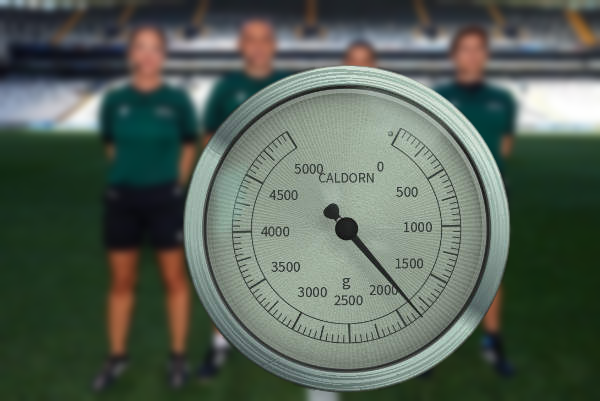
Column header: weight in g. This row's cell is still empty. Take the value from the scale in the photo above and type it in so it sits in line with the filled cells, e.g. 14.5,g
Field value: 1850,g
